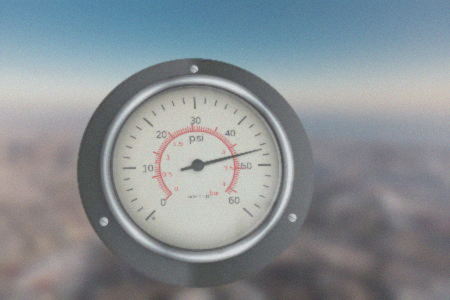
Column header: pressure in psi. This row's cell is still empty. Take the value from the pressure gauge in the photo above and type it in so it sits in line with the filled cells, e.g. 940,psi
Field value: 47,psi
